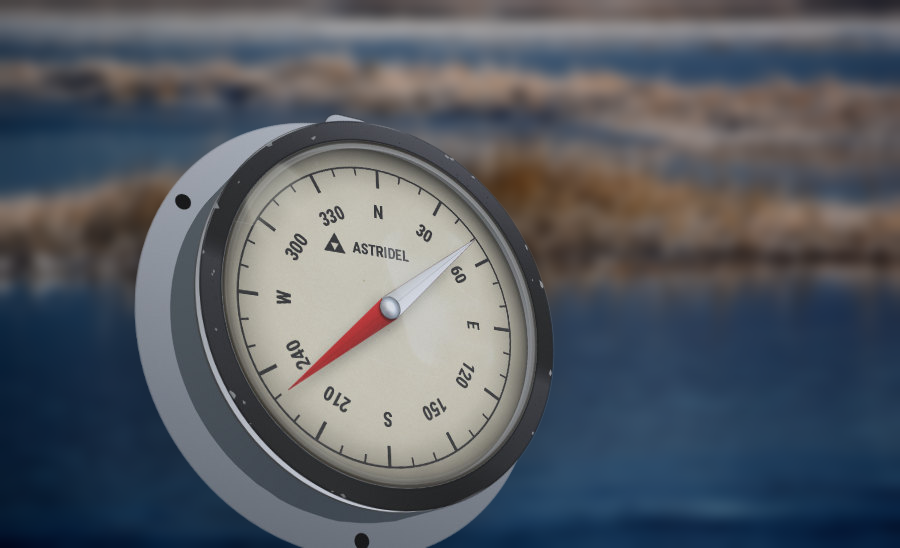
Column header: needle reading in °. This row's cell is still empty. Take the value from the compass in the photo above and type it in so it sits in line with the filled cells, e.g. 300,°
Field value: 230,°
